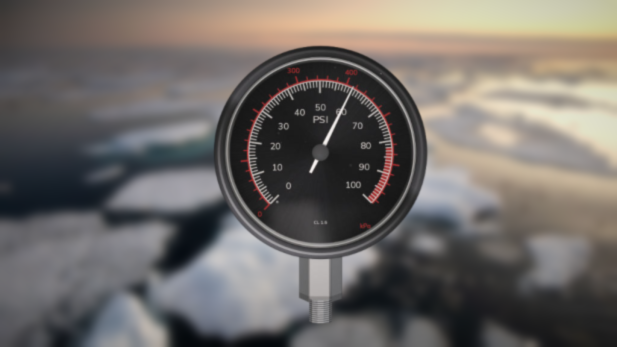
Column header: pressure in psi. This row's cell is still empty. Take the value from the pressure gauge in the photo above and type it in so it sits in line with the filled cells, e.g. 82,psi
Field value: 60,psi
